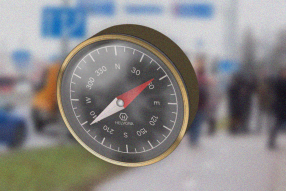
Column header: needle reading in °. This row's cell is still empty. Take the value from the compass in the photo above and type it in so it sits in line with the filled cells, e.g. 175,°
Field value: 55,°
